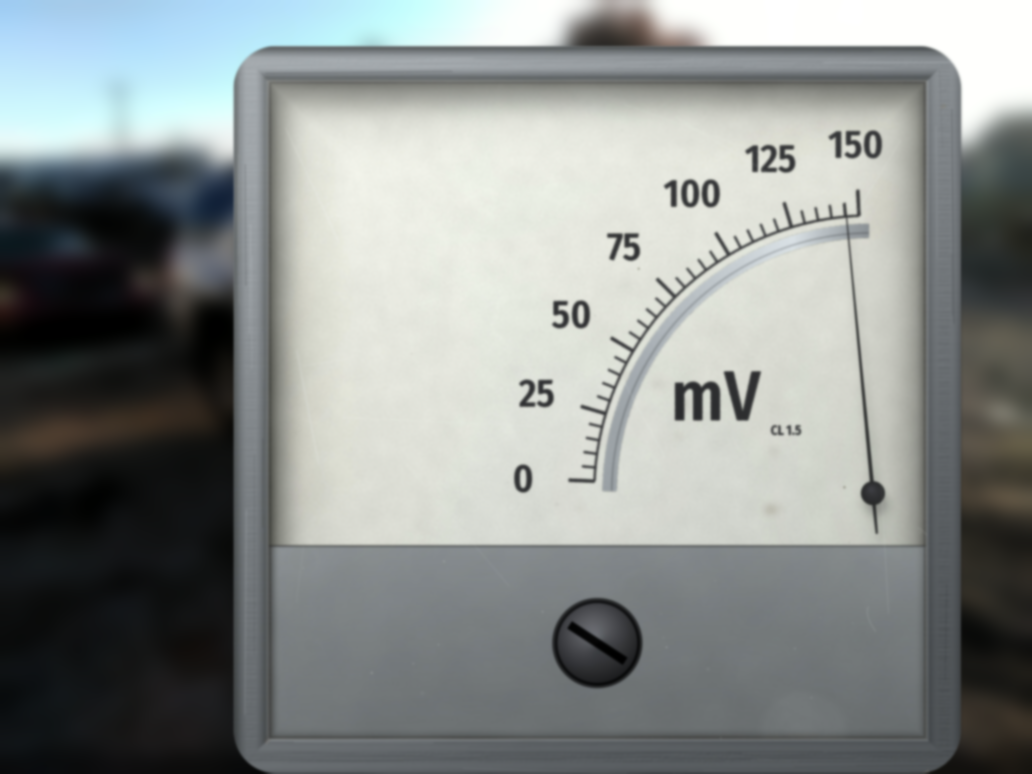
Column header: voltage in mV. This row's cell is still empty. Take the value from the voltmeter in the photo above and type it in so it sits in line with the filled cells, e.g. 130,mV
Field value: 145,mV
